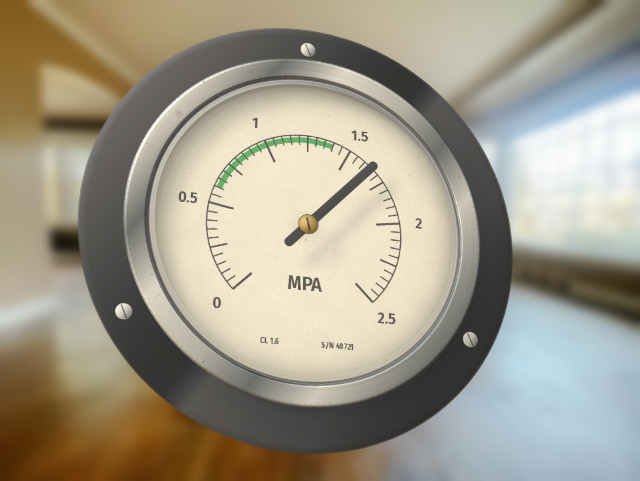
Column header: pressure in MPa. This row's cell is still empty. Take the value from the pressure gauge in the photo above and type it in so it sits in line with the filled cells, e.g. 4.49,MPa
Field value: 1.65,MPa
